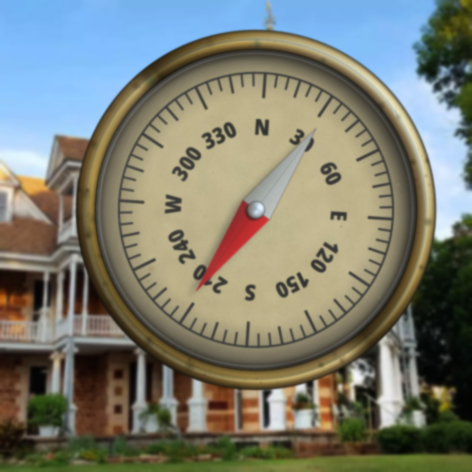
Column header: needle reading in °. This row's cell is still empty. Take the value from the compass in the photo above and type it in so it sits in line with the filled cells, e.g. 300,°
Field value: 212.5,°
